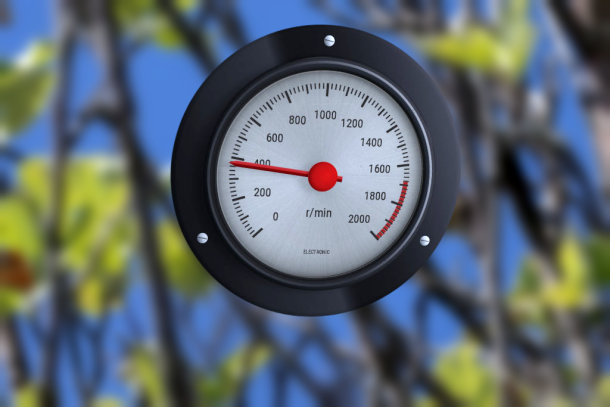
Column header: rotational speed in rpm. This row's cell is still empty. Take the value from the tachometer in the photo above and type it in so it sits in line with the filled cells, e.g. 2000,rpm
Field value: 380,rpm
